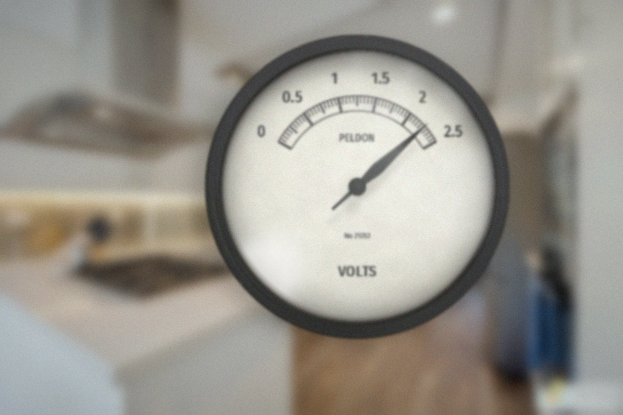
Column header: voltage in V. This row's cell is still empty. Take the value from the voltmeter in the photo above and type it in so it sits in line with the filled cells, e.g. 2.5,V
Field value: 2.25,V
